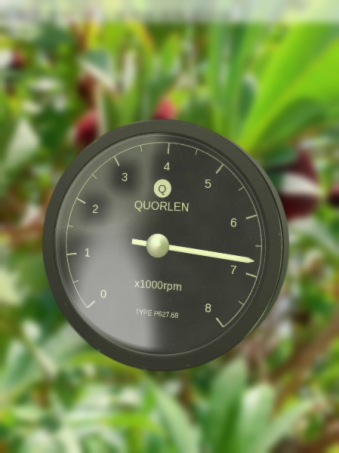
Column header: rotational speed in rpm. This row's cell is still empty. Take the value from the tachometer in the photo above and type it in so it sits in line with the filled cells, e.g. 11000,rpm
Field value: 6750,rpm
